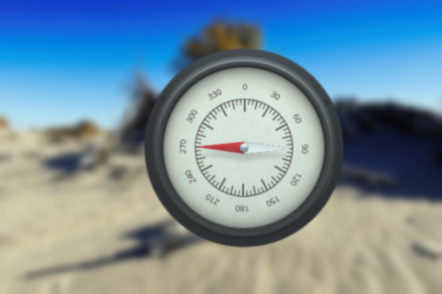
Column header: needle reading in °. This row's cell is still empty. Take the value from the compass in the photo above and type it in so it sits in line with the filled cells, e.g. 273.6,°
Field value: 270,°
